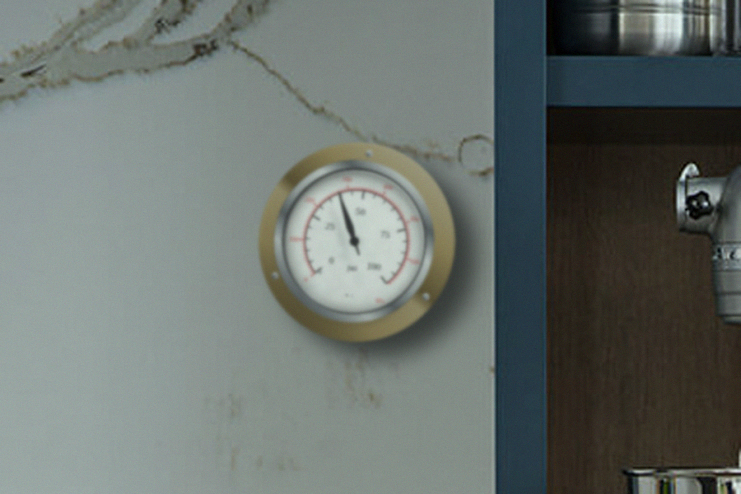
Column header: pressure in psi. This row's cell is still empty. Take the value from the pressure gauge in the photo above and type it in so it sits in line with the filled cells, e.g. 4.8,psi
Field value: 40,psi
